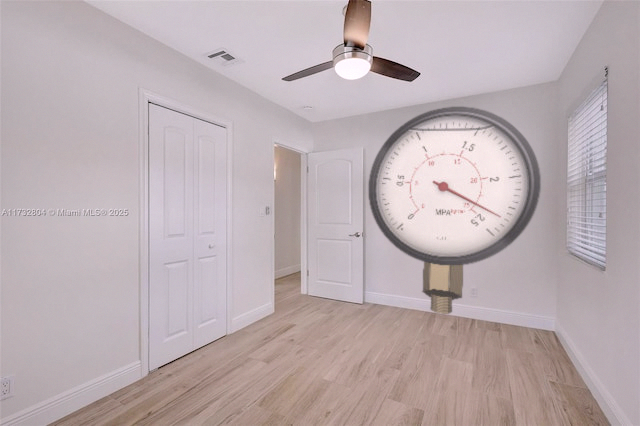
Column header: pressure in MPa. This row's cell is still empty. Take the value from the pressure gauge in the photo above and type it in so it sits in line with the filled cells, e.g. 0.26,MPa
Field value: 2.35,MPa
